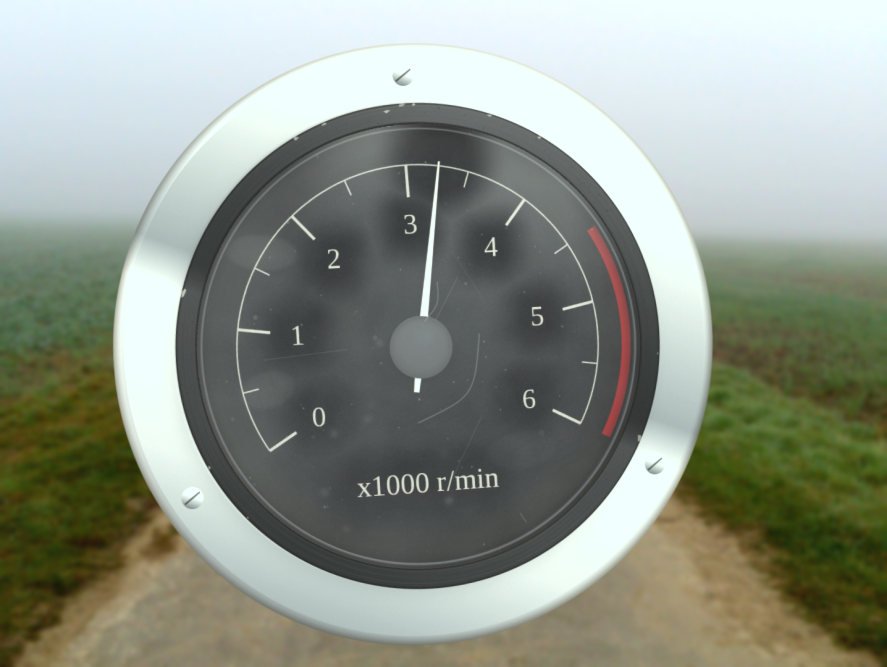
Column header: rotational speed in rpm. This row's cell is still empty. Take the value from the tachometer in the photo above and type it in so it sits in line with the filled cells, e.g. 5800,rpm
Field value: 3250,rpm
